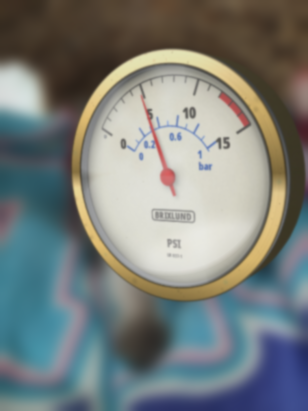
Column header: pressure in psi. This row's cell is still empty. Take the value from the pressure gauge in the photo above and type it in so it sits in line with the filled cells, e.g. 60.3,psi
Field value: 5,psi
